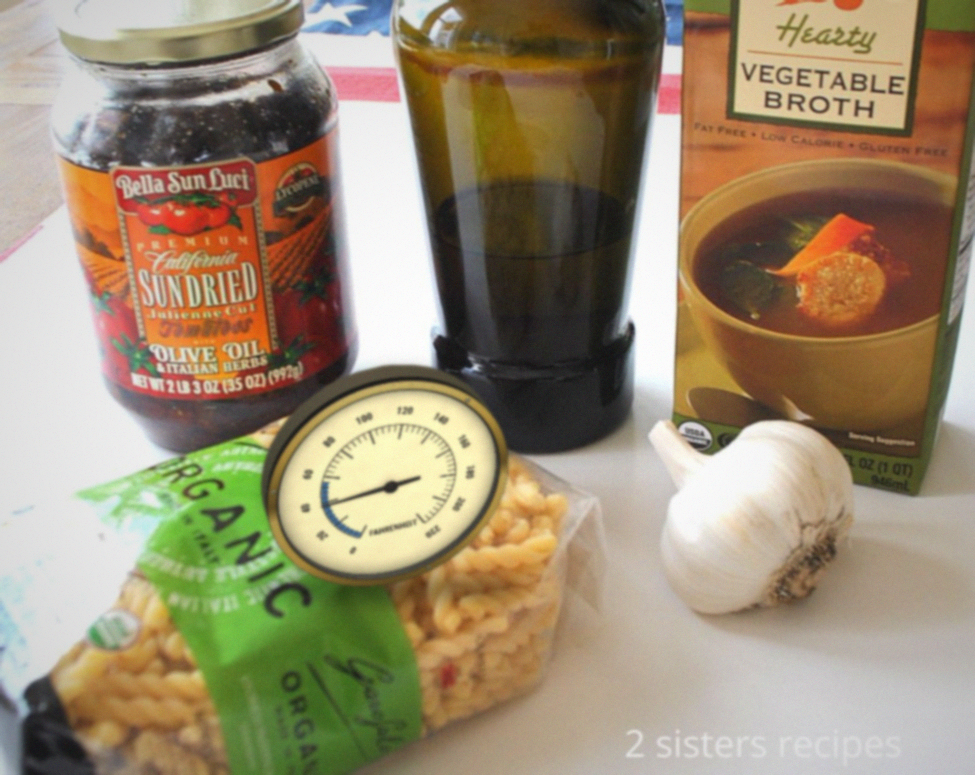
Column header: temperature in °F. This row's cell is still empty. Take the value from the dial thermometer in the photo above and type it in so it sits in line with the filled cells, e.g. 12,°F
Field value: 40,°F
